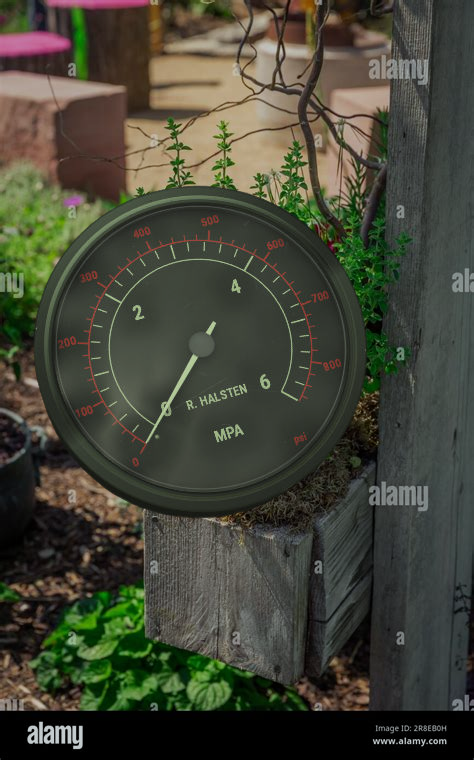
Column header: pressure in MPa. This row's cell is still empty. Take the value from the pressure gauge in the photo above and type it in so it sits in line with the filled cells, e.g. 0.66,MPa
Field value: 0,MPa
